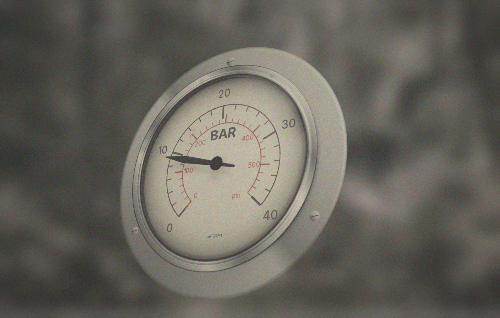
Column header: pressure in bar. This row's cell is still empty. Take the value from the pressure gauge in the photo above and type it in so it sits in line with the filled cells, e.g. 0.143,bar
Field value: 9,bar
